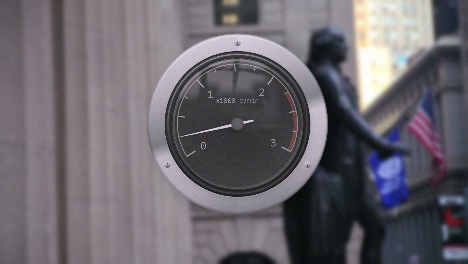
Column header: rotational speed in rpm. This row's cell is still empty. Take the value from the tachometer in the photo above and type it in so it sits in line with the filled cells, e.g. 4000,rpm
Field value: 250,rpm
